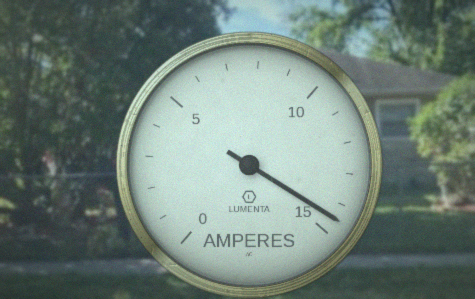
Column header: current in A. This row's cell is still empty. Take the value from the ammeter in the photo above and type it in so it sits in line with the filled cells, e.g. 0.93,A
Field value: 14.5,A
